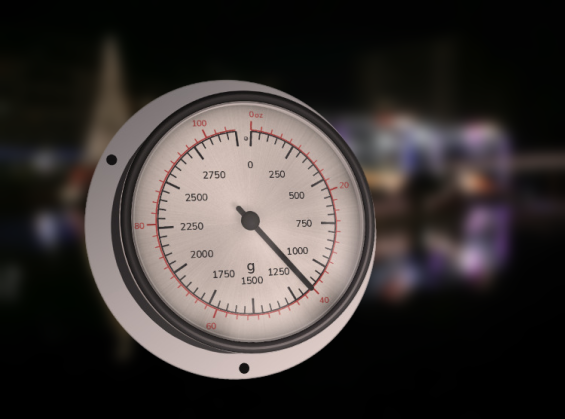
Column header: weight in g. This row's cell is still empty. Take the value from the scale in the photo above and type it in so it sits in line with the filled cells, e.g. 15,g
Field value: 1150,g
